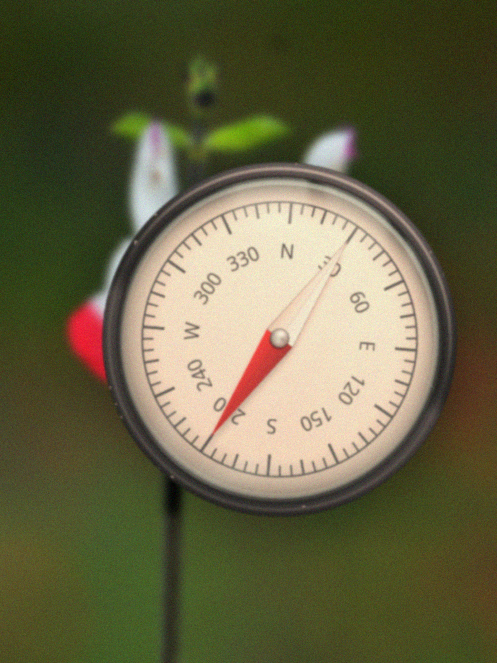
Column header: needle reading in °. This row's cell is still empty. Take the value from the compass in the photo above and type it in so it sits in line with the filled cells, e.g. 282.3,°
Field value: 210,°
